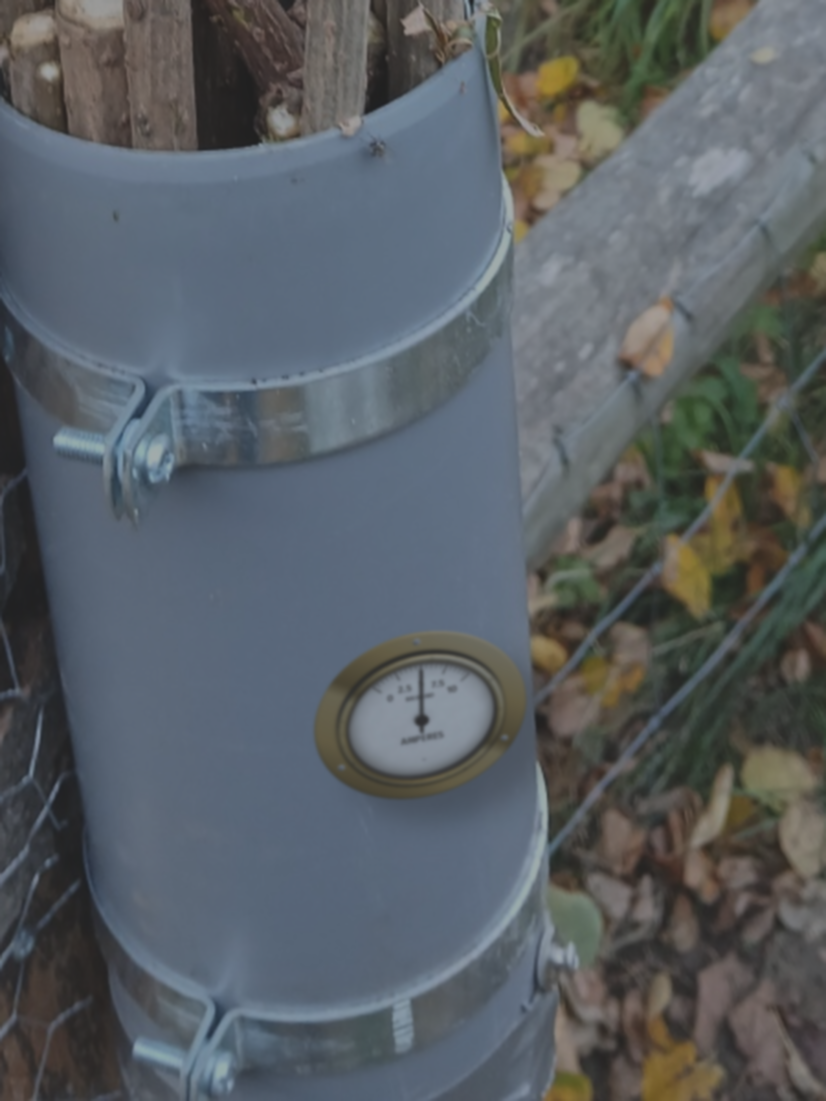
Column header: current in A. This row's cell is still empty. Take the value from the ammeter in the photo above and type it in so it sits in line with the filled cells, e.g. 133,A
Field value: 5,A
